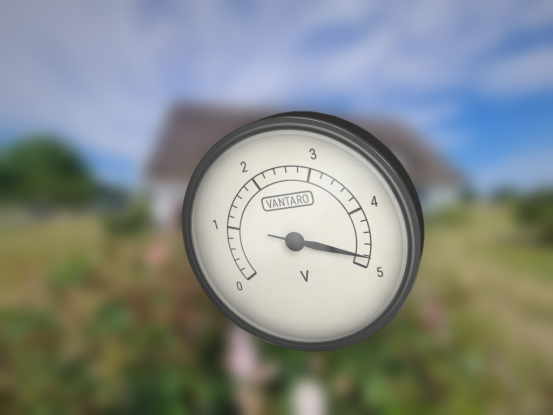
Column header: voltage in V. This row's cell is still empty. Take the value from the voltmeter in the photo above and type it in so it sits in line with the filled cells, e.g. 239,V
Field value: 4.8,V
